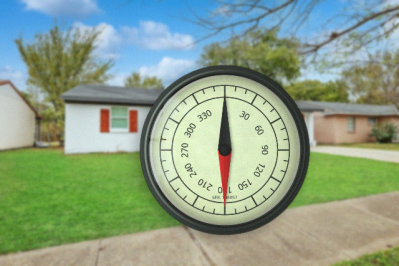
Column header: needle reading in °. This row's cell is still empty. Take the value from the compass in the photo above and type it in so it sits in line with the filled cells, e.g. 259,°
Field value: 180,°
